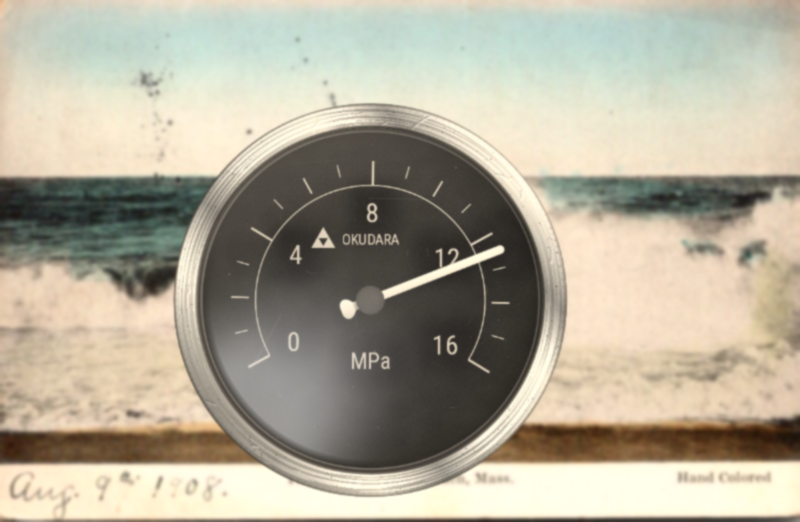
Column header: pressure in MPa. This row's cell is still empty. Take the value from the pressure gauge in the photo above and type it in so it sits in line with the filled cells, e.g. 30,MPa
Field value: 12.5,MPa
